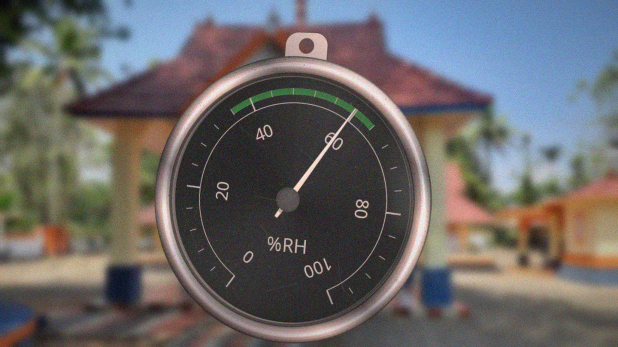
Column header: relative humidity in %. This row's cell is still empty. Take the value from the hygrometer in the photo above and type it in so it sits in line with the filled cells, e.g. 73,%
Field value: 60,%
